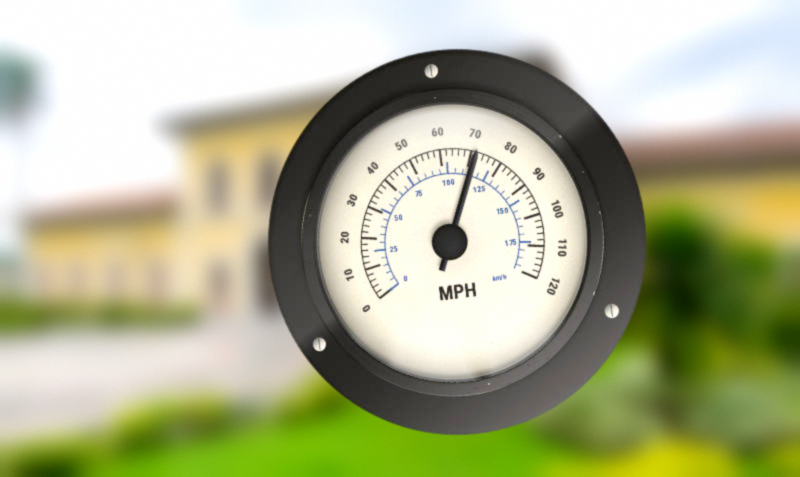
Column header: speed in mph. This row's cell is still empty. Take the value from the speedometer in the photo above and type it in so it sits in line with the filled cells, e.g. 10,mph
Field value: 72,mph
